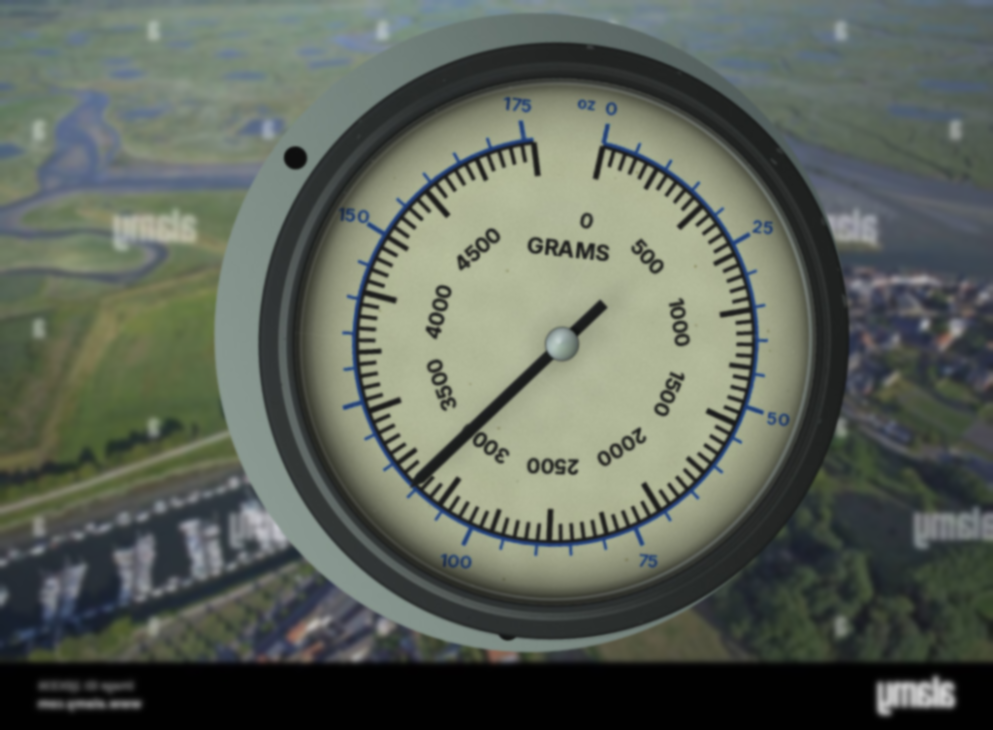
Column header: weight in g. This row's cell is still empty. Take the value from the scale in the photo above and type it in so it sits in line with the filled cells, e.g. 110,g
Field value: 3150,g
